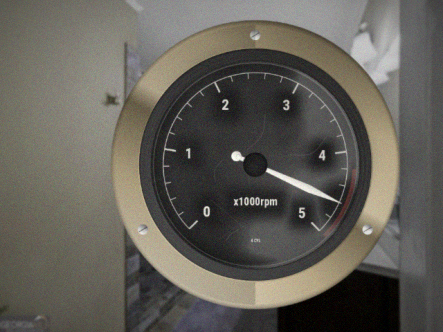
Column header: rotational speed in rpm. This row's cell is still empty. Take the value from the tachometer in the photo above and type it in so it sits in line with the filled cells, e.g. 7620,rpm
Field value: 4600,rpm
